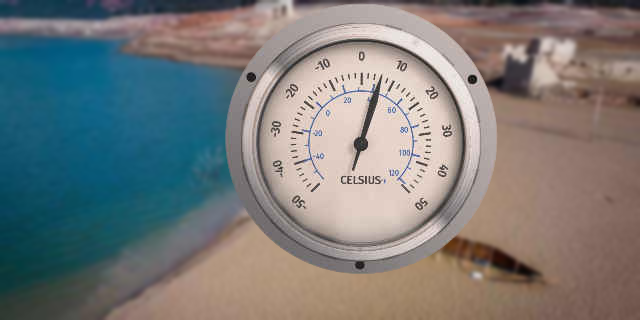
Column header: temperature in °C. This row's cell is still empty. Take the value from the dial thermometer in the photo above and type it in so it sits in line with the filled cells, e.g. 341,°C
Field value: 6,°C
